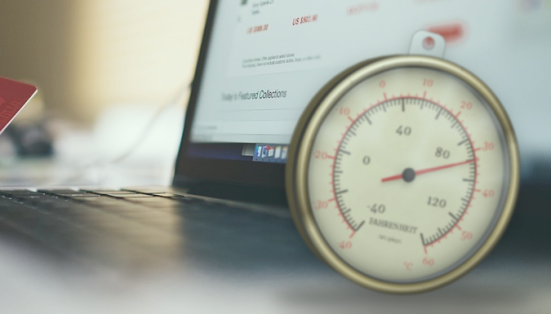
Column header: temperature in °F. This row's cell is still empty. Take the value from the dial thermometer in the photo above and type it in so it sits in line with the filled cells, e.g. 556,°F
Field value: 90,°F
